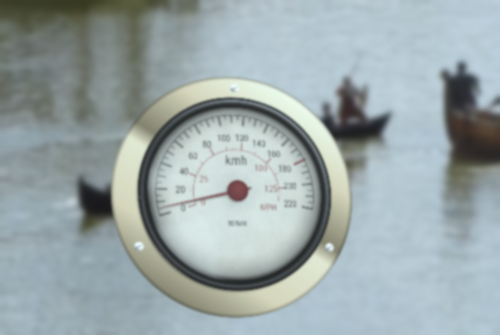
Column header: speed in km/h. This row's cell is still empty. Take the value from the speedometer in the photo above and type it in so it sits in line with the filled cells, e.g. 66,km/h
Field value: 5,km/h
